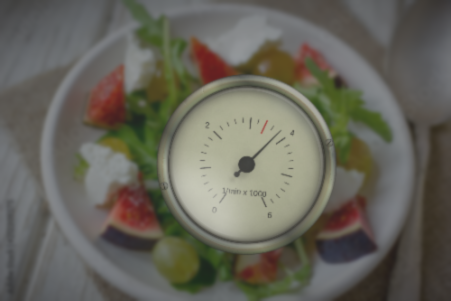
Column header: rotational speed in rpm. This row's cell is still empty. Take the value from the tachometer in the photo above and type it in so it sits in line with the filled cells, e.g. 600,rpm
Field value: 3800,rpm
